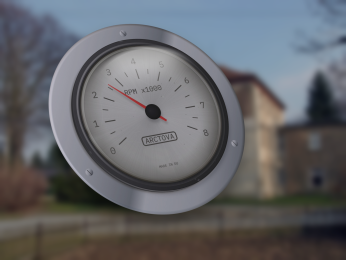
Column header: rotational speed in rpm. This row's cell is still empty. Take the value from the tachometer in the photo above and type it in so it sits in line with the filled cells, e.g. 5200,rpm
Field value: 2500,rpm
